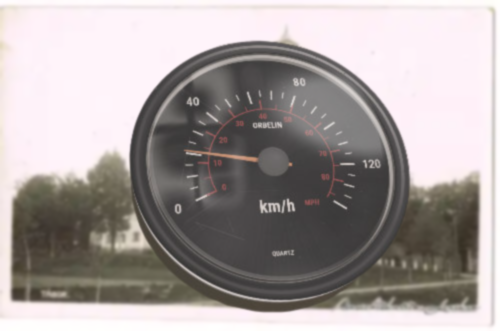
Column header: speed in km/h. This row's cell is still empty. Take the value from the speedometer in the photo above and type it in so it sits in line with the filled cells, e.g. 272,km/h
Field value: 20,km/h
